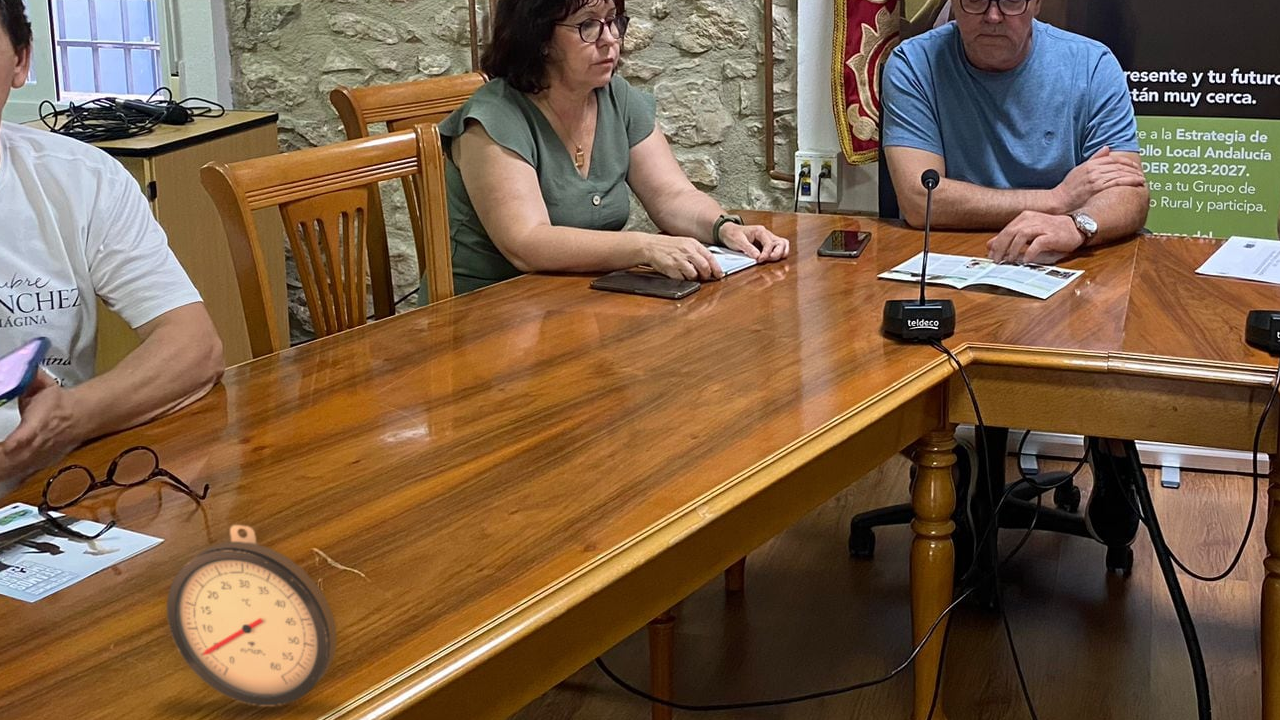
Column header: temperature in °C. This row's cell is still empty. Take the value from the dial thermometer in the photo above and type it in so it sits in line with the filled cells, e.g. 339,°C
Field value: 5,°C
